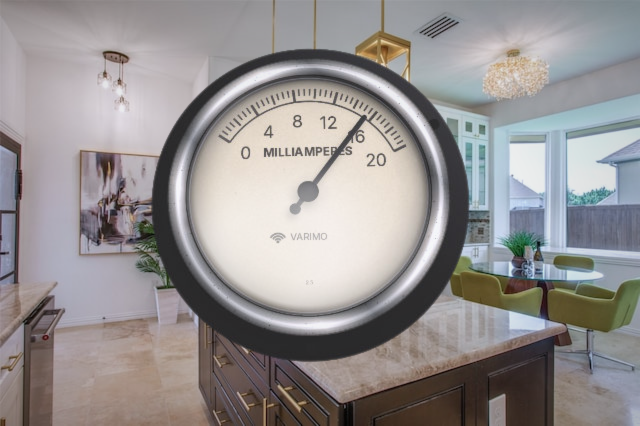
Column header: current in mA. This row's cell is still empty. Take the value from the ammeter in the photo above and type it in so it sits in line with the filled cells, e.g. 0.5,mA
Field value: 15.5,mA
